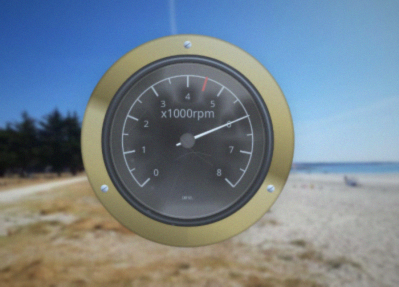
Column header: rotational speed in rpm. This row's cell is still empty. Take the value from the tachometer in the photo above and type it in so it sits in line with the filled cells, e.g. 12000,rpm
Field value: 6000,rpm
